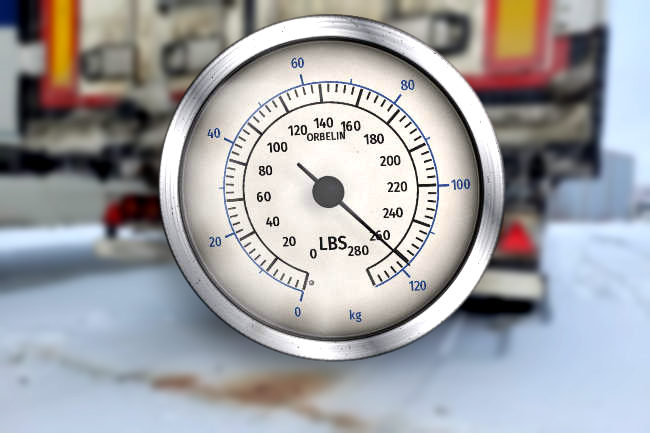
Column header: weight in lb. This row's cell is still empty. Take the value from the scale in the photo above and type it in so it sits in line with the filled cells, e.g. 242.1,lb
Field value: 260,lb
